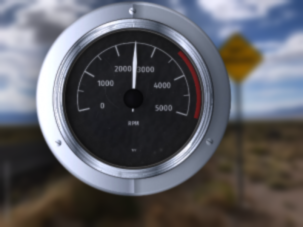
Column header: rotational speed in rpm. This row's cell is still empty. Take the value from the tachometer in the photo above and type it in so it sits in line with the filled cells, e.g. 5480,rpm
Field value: 2500,rpm
